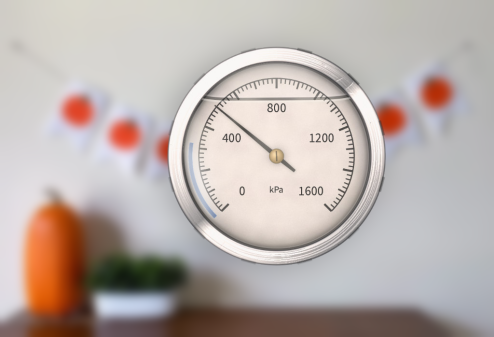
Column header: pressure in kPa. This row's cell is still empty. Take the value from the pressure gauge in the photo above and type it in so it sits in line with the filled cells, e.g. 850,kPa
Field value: 500,kPa
